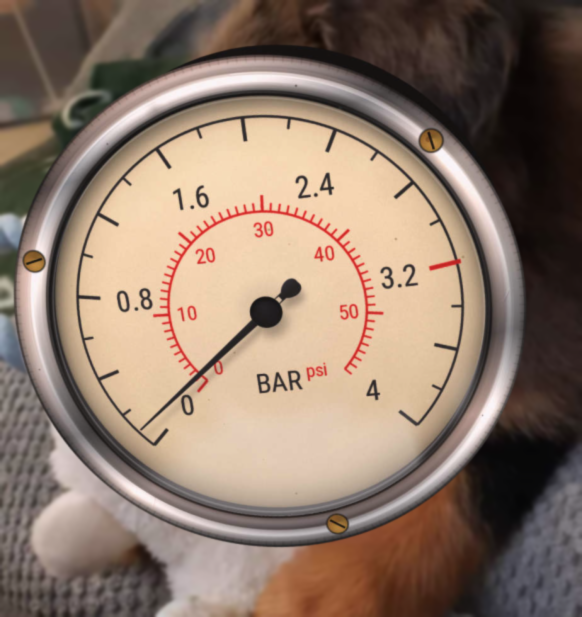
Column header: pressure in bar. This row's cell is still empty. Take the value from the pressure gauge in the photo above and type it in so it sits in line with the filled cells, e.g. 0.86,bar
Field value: 0.1,bar
